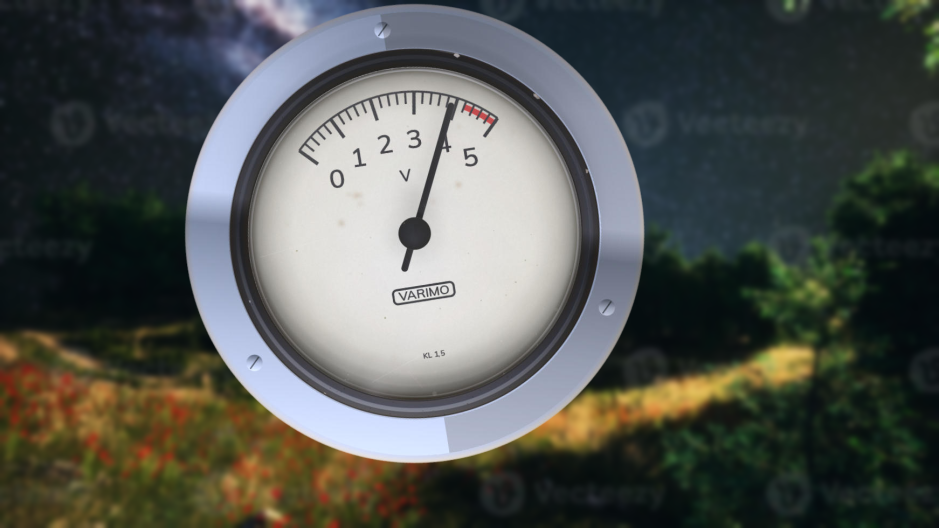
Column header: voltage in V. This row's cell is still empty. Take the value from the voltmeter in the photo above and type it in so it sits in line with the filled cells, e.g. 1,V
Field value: 3.9,V
